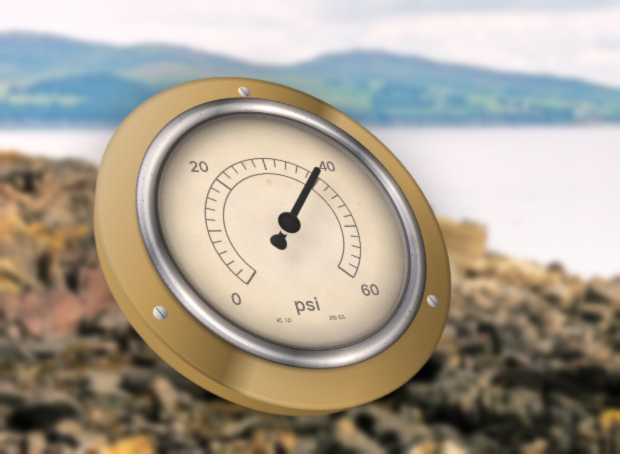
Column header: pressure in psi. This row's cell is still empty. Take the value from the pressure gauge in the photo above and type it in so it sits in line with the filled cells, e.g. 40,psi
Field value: 39,psi
